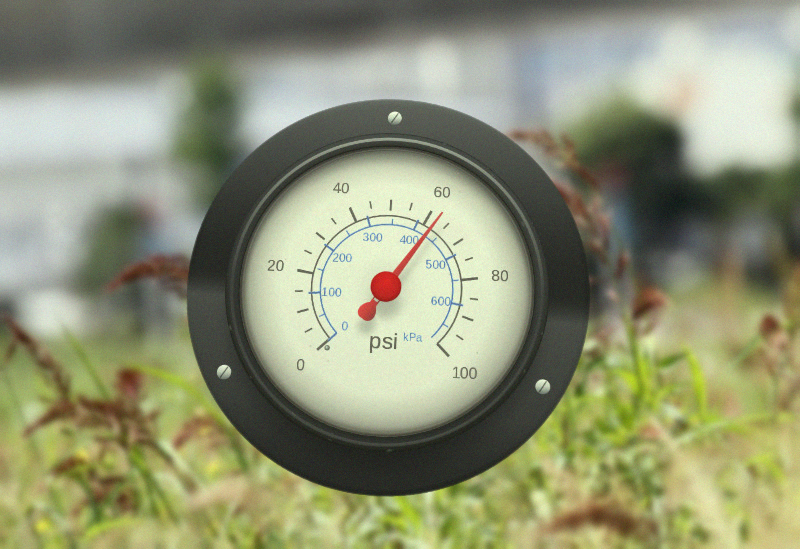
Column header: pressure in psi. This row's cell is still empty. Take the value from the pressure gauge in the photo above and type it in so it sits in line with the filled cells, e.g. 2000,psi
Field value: 62.5,psi
